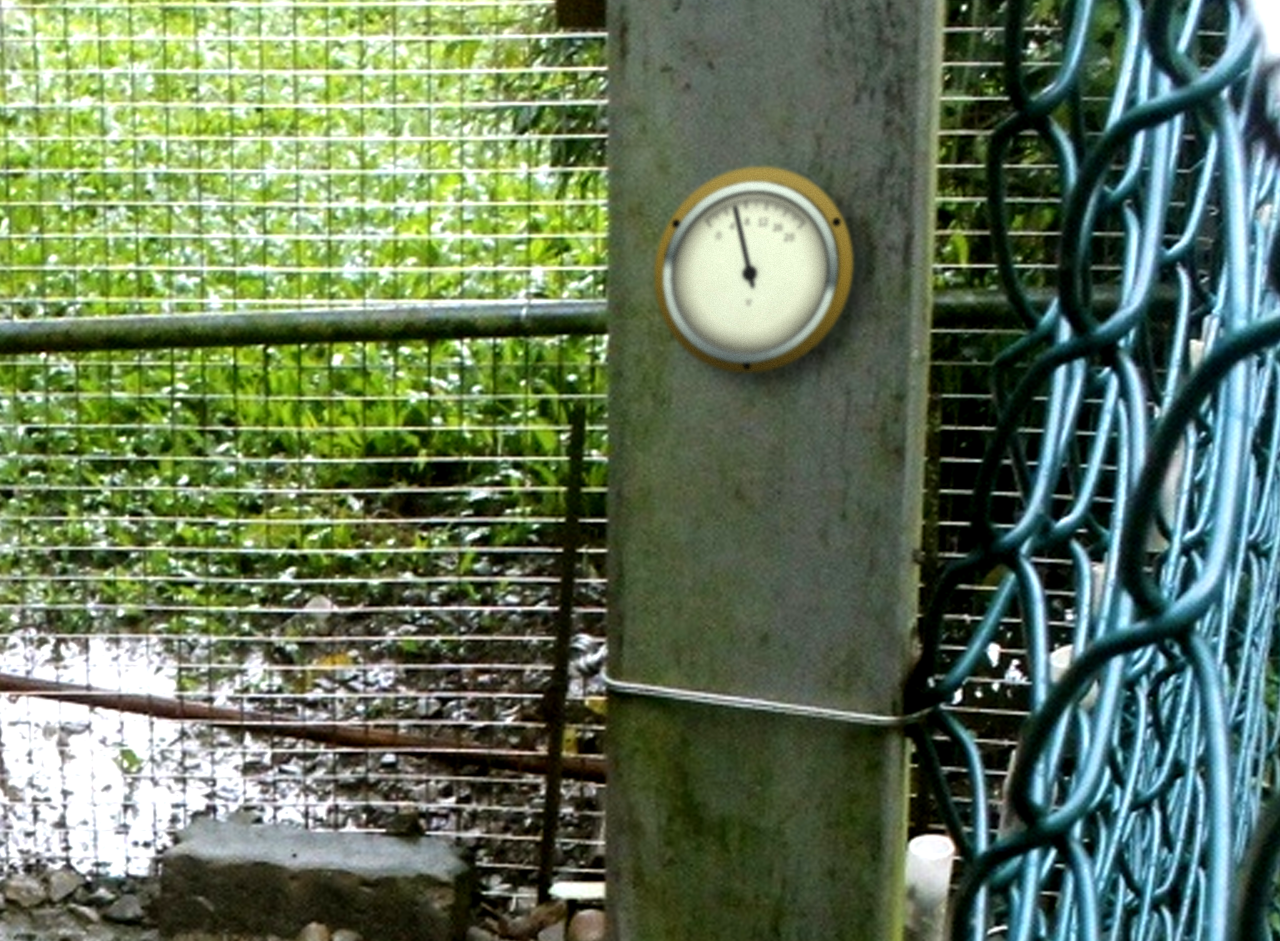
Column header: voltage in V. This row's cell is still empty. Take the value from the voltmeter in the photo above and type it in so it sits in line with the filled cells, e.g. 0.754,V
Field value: 6,V
